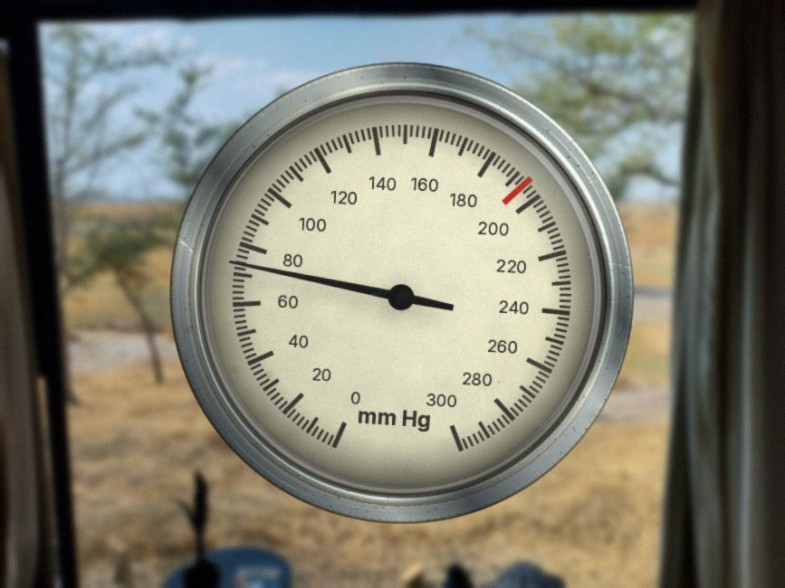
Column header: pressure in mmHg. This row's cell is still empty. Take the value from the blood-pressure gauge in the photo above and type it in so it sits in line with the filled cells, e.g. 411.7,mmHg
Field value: 74,mmHg
